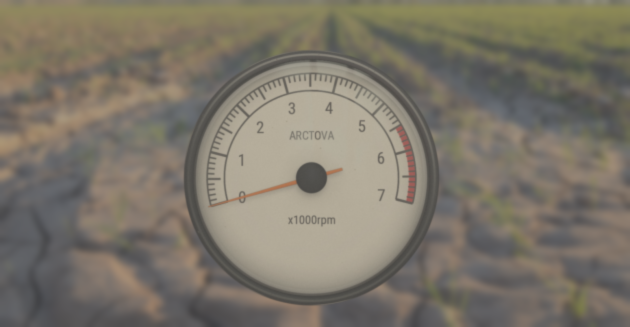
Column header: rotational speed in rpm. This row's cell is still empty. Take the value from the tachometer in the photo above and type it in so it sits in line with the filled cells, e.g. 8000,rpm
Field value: 0,rpm
